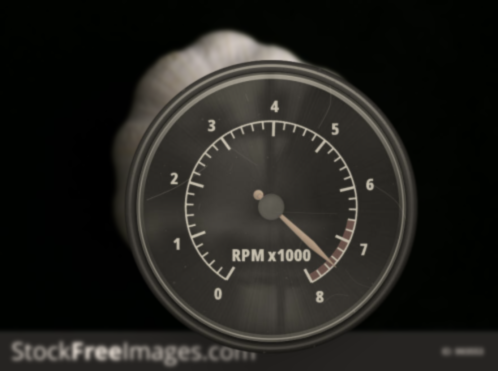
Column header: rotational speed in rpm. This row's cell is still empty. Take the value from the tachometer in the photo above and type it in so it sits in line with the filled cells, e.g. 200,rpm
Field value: 7500,rpm
